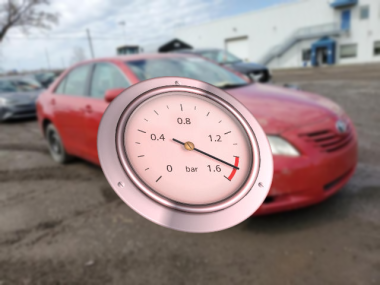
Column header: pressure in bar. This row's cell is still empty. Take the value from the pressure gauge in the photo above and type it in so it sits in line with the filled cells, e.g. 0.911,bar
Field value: 1.5,bar
